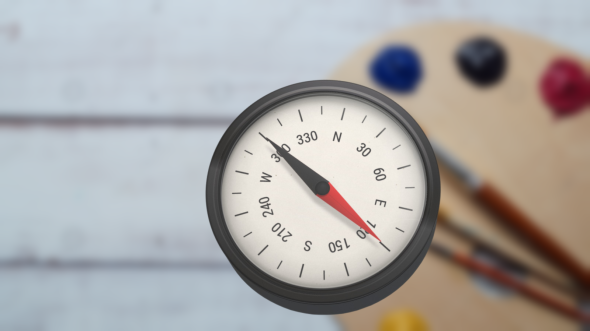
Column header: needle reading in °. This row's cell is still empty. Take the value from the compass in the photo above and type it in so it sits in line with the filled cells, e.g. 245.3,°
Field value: 120,°
